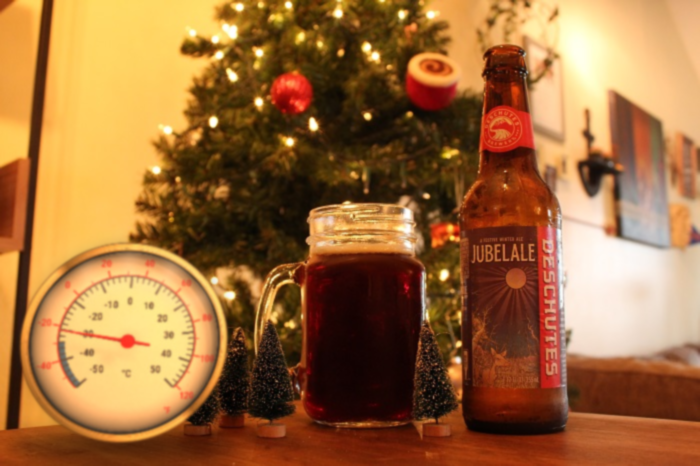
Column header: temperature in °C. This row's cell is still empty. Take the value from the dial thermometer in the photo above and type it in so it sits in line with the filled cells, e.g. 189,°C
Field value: -30,°C
